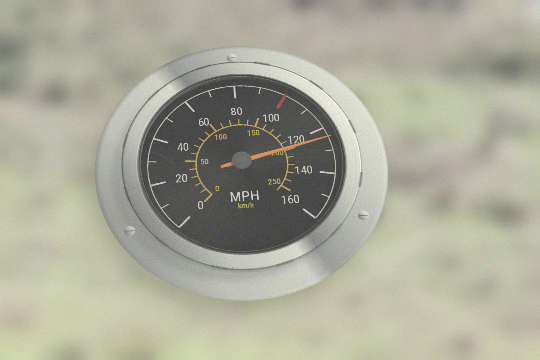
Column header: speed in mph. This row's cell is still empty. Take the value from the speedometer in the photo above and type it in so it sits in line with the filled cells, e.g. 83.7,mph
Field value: 125,mph
